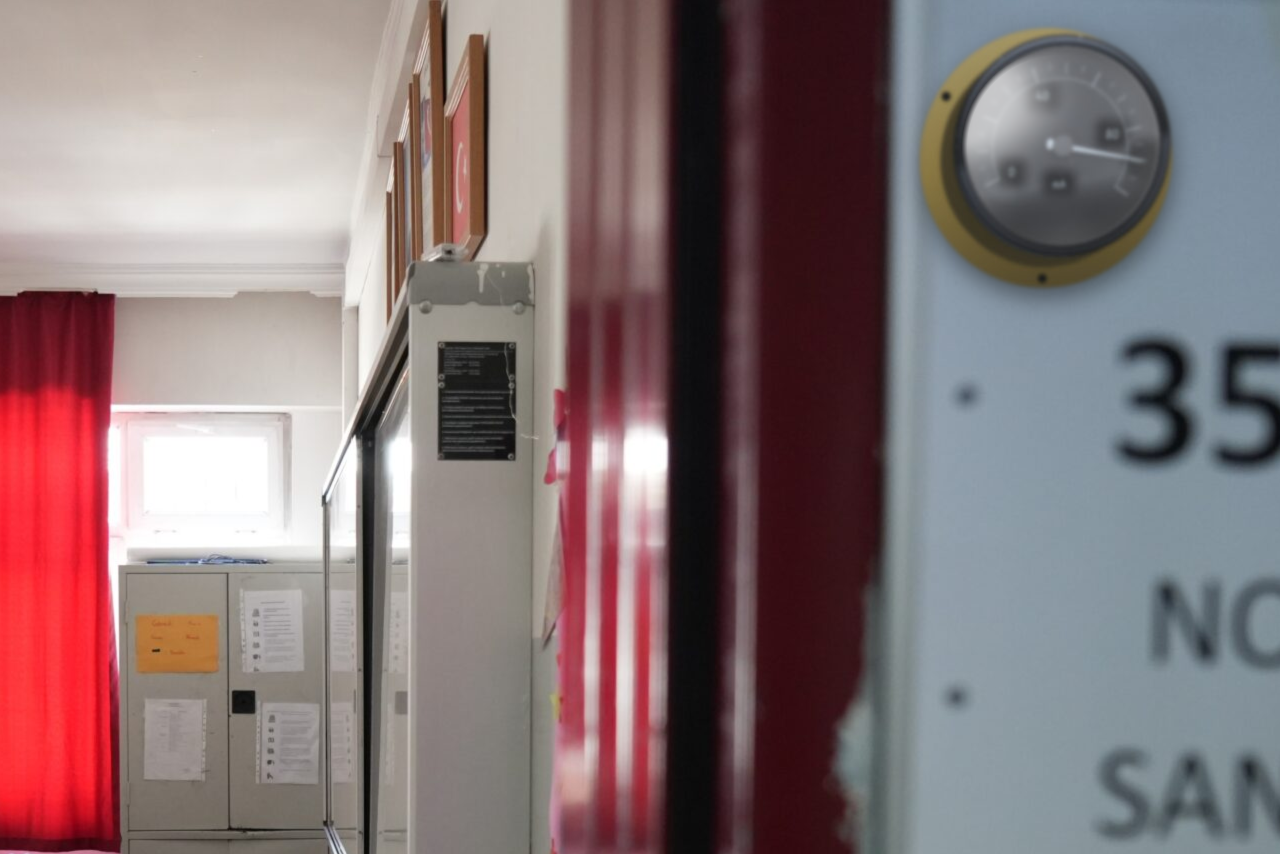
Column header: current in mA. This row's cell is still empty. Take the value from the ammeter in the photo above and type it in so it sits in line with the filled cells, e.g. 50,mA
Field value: 90,mA
